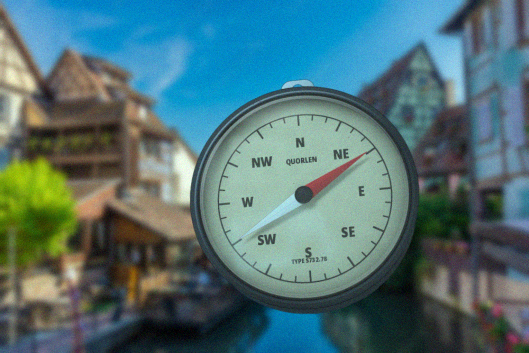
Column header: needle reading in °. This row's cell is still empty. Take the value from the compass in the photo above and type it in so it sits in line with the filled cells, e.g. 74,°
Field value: 60,°
